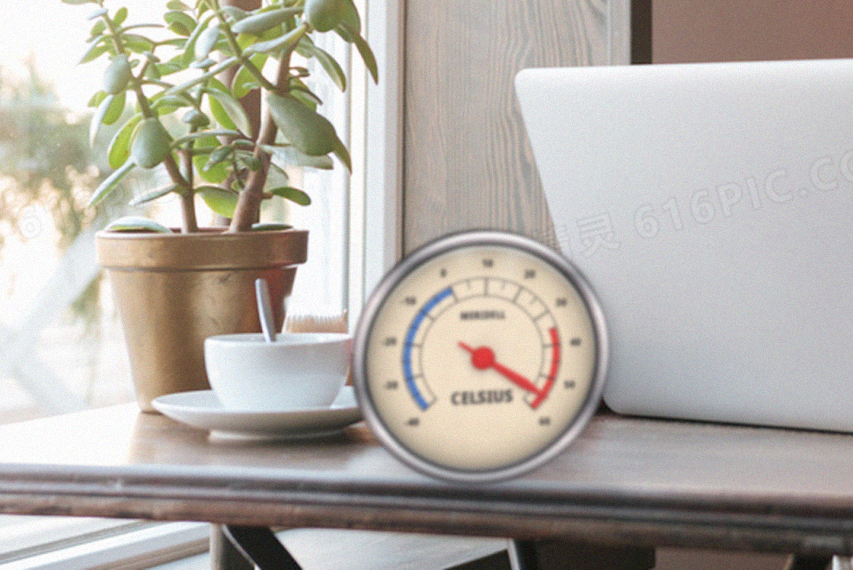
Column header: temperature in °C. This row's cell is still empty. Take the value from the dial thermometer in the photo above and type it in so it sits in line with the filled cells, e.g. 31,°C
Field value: 55,°C
